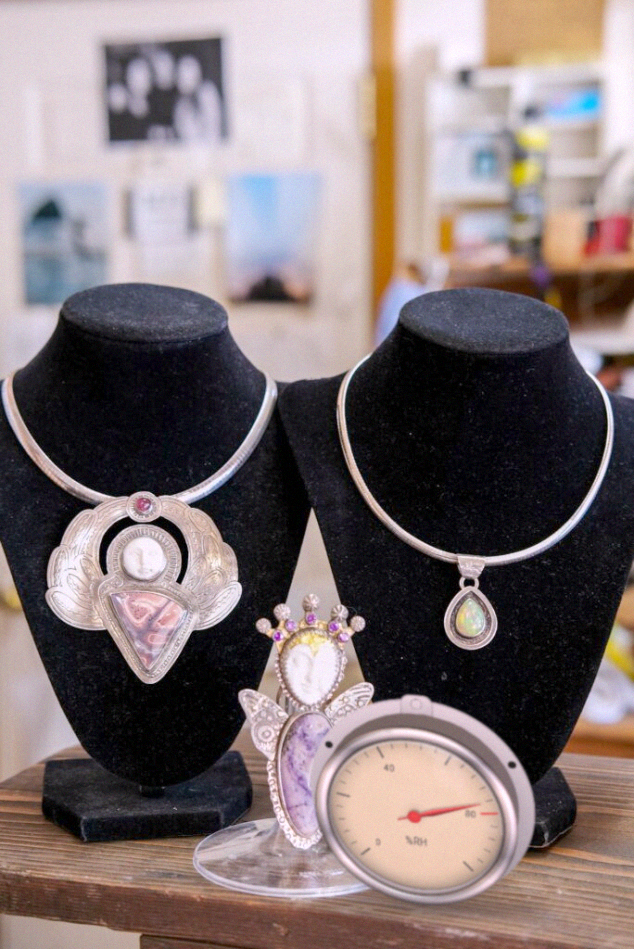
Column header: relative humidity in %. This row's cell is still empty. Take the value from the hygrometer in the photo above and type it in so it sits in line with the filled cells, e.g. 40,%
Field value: 76,%
